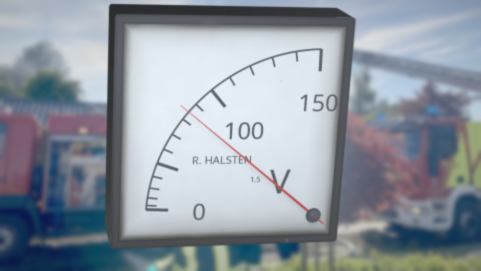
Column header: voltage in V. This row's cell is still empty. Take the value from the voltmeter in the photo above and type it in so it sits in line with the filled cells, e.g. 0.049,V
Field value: 85,V
